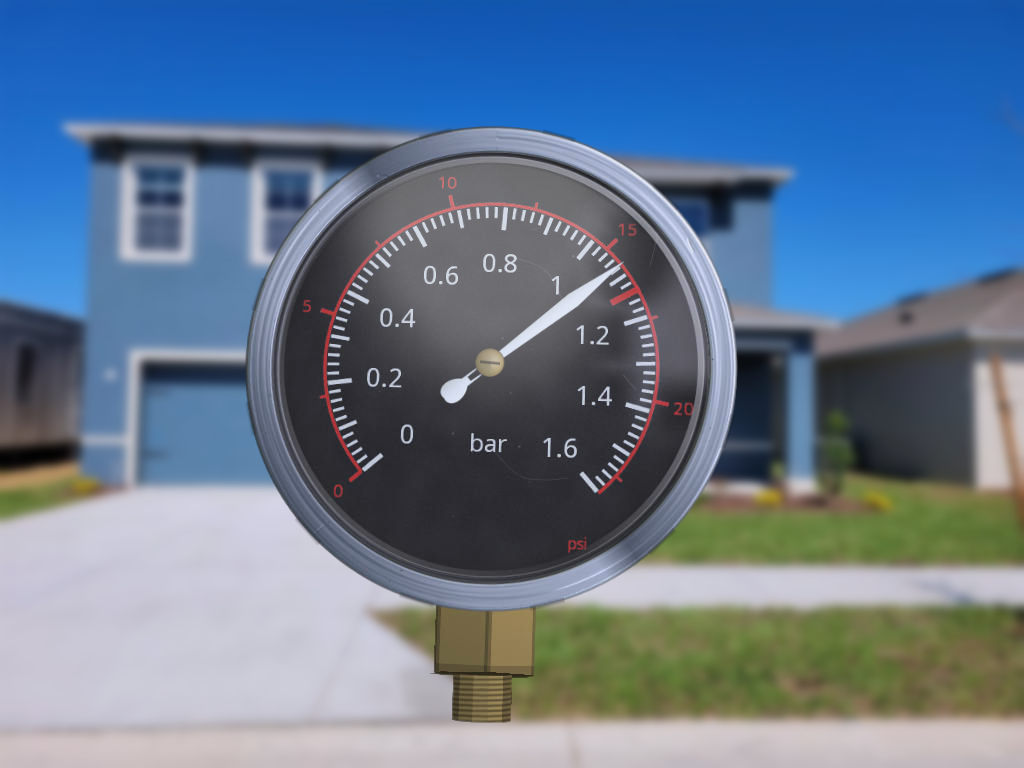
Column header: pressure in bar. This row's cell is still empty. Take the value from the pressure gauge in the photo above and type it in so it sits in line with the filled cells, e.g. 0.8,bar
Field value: 1.08,bar
